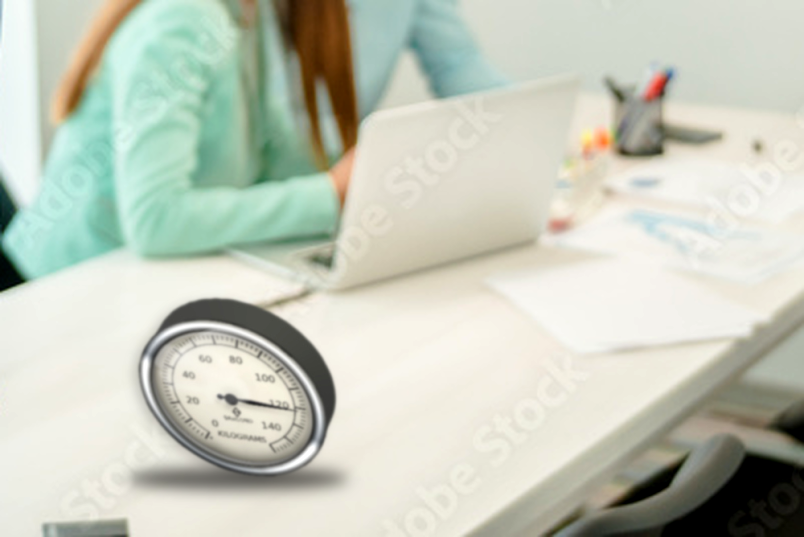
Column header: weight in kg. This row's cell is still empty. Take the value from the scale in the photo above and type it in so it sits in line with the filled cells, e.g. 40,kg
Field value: 120,kg
